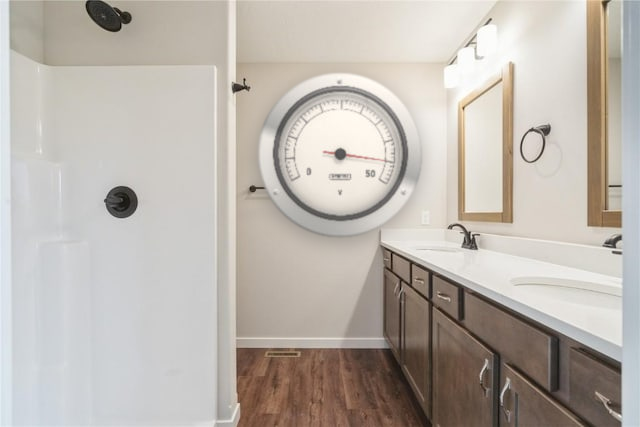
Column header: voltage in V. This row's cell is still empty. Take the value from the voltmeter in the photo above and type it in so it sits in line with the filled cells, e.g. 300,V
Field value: 45,V
